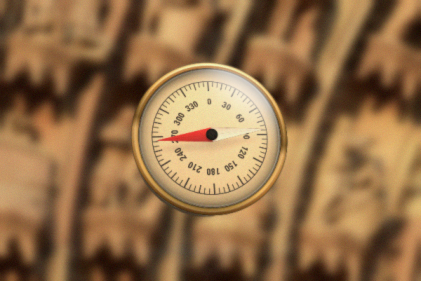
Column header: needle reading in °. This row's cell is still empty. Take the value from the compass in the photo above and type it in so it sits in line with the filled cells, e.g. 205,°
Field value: 265,°
